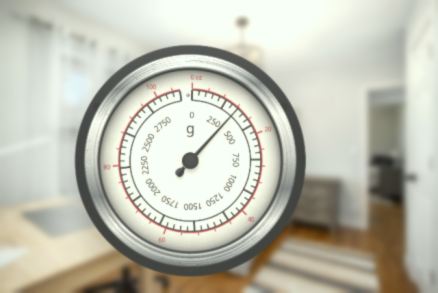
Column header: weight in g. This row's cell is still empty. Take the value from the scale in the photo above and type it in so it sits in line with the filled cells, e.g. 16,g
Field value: 350,g
